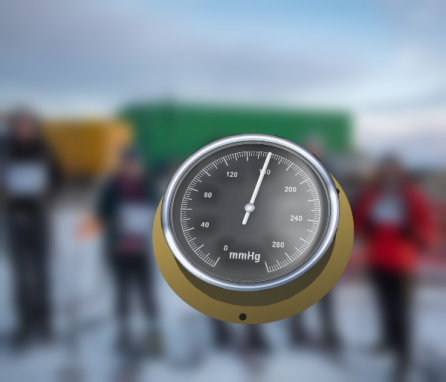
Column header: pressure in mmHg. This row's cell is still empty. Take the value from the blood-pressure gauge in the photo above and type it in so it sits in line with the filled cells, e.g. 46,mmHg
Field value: 160,mmHg
